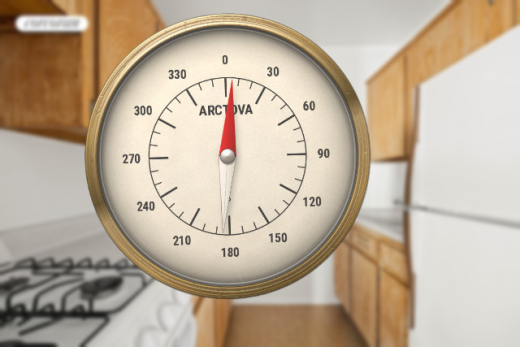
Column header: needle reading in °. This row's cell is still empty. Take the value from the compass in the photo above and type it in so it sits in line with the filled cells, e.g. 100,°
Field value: 5,°
